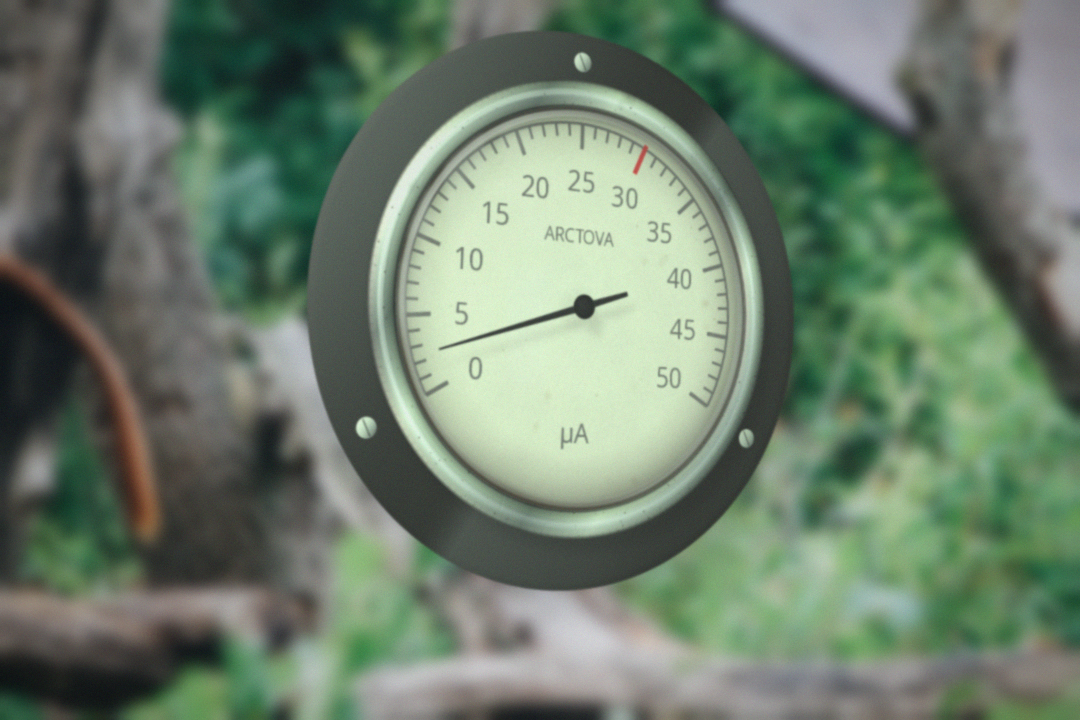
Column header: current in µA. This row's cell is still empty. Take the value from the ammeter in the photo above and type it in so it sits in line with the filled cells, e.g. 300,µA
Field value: 2.5,µA
